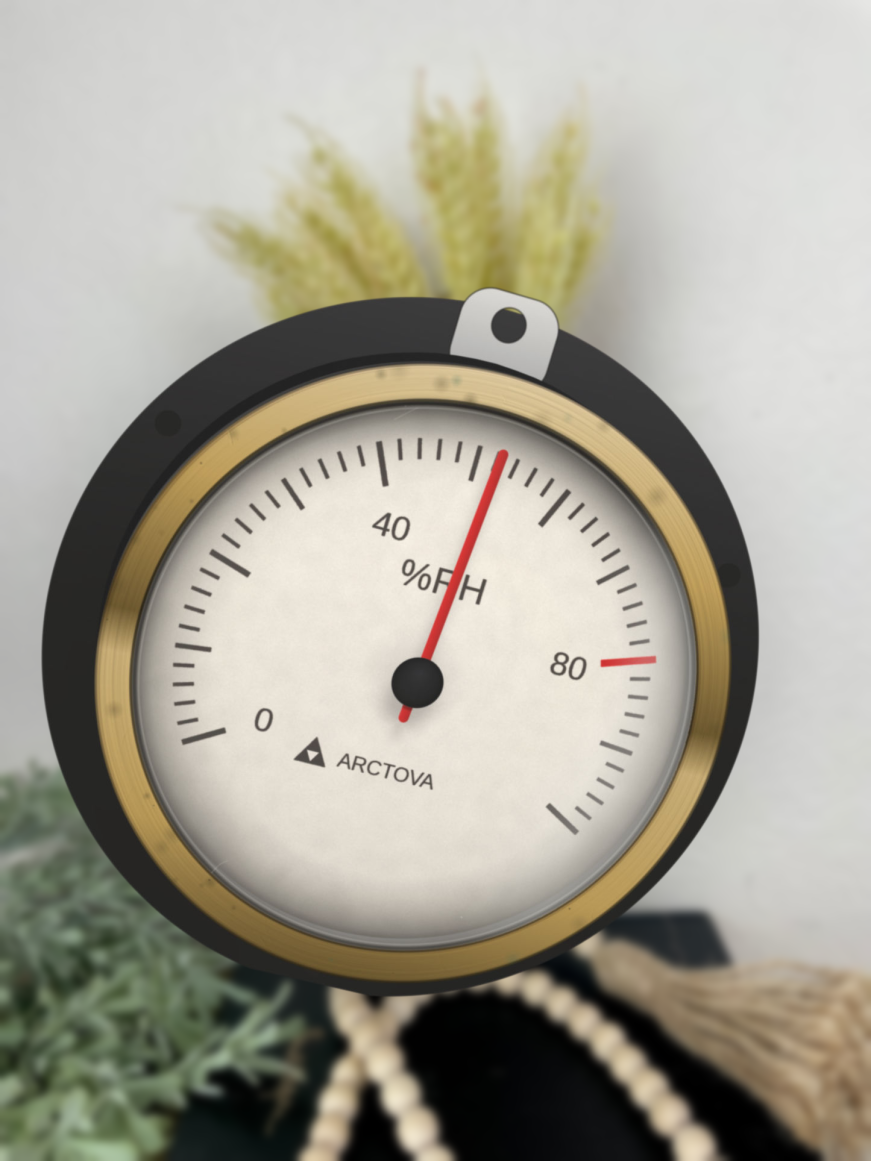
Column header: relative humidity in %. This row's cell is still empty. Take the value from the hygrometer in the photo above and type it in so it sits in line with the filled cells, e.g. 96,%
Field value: 52,%
